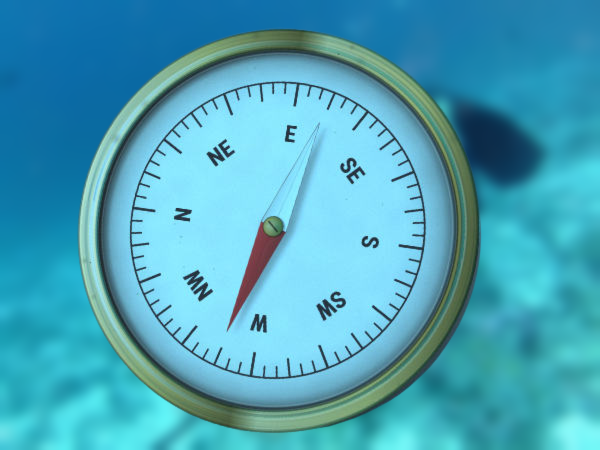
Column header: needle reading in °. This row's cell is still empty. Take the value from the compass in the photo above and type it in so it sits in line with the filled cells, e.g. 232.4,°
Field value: 285,°
